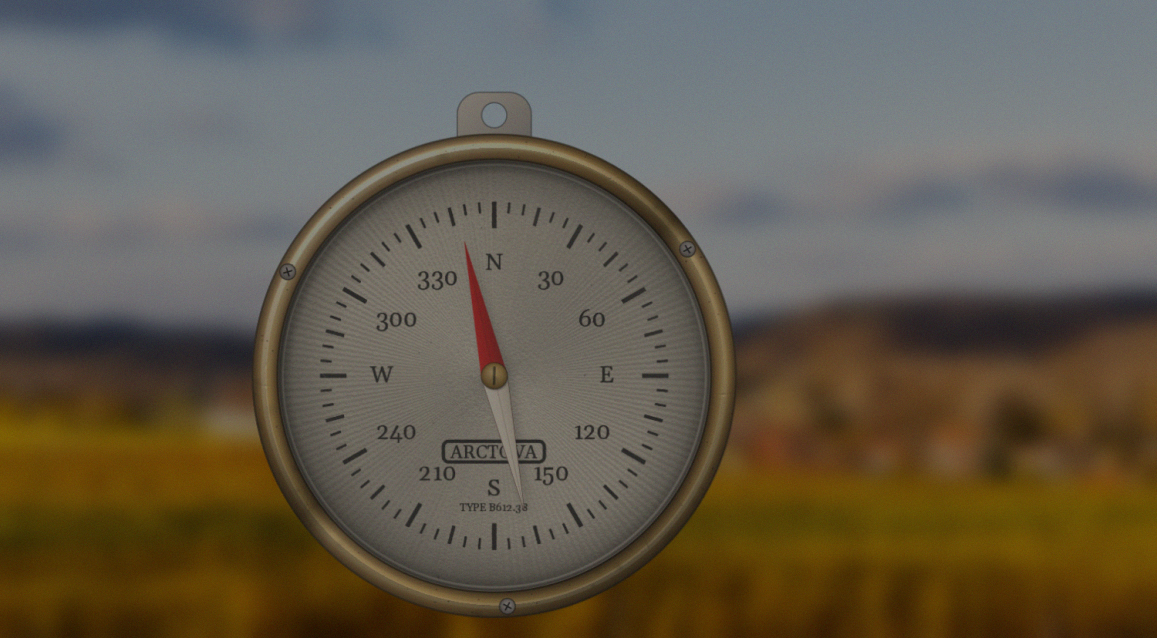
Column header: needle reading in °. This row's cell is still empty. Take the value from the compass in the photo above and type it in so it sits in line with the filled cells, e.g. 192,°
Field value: 347.5,°
